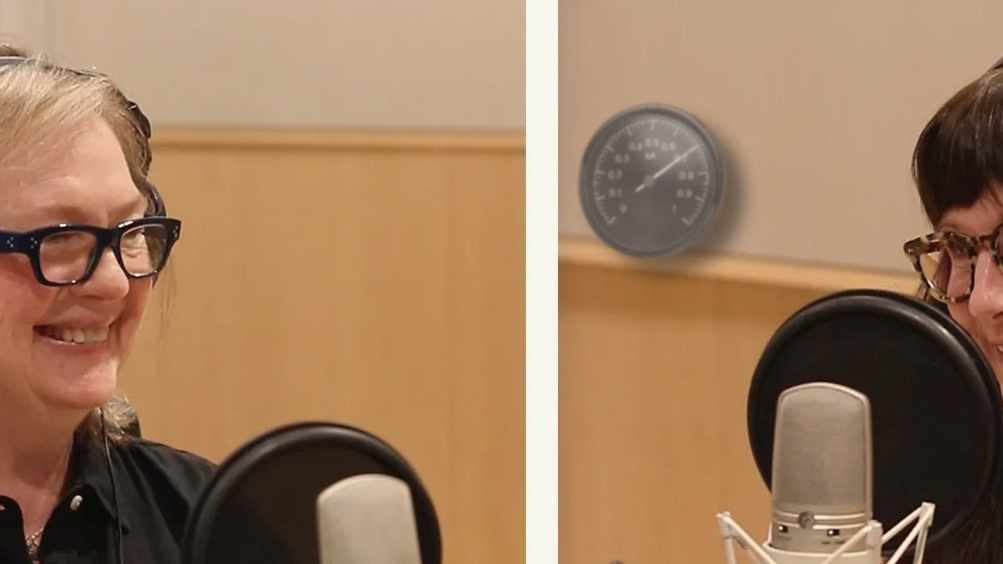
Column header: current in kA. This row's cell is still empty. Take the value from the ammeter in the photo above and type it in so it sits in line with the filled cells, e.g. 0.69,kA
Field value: 0.7,kA
